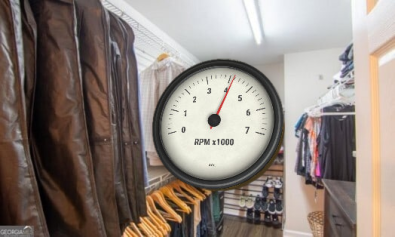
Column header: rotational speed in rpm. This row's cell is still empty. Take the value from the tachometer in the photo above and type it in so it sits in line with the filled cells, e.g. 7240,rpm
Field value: 4200,rpm
